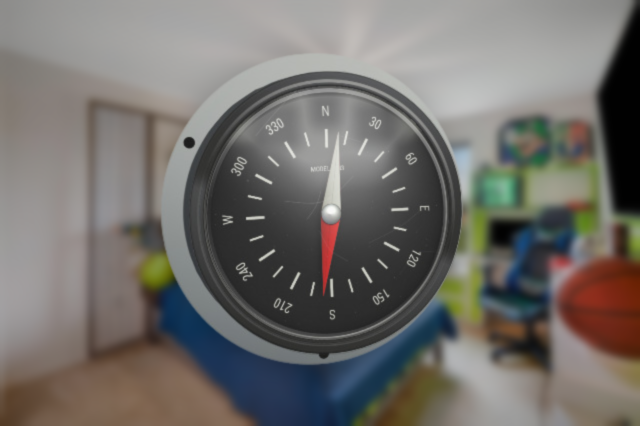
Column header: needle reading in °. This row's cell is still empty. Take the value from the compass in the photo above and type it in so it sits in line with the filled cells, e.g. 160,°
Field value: 187.5,°
